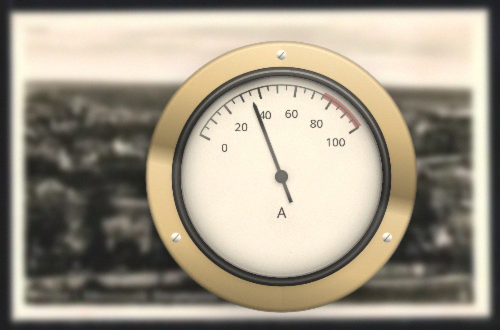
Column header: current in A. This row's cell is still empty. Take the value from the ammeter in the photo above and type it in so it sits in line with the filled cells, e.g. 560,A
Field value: 35,A
